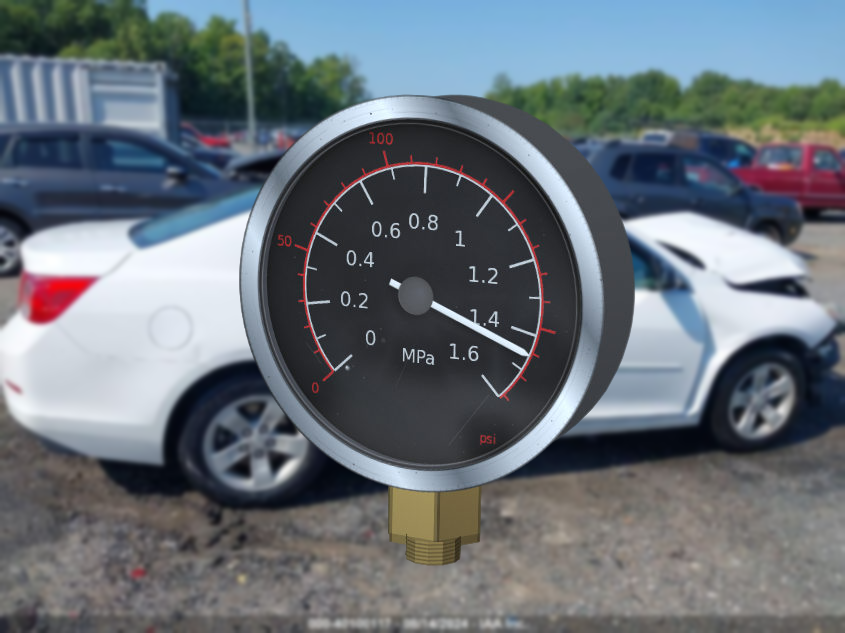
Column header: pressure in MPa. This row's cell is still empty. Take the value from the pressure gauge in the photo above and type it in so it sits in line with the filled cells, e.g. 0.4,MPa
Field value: 1.45,MPa
